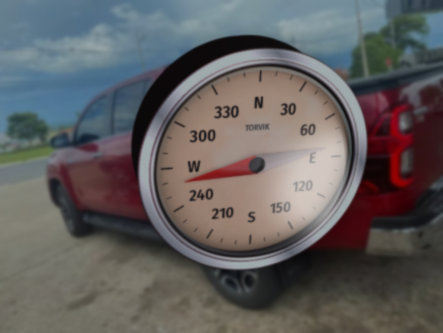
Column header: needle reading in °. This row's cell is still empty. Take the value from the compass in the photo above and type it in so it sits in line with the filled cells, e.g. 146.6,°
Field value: 260,°
